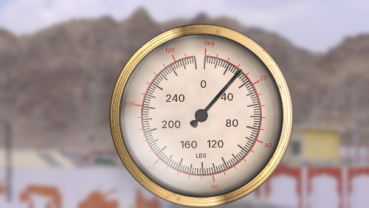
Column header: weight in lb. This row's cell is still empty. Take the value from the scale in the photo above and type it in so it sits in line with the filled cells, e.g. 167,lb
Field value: 30,lb
